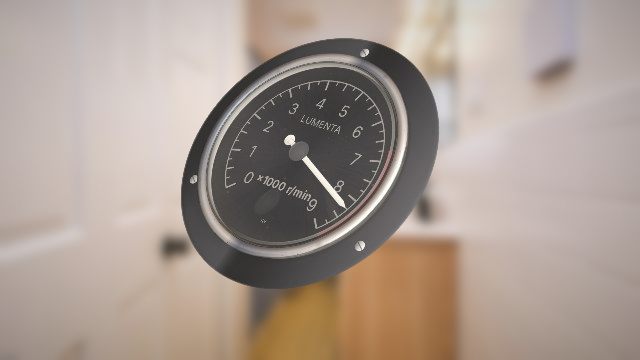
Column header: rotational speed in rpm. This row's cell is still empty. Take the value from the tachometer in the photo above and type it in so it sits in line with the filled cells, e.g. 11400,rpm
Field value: 8250,rpm
